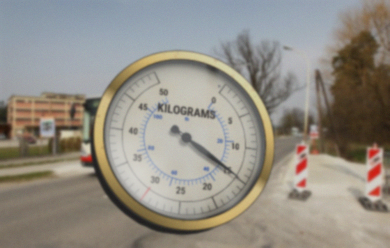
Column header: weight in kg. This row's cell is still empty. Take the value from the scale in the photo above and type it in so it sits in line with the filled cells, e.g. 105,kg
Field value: 15,kg
